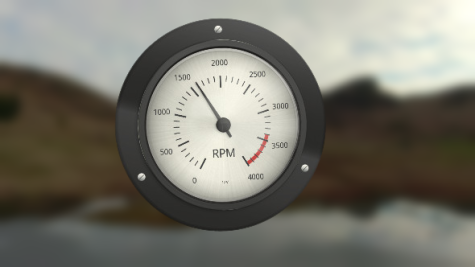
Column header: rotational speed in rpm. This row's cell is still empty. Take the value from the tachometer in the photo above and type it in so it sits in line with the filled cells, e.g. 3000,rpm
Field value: 1600,rpm
